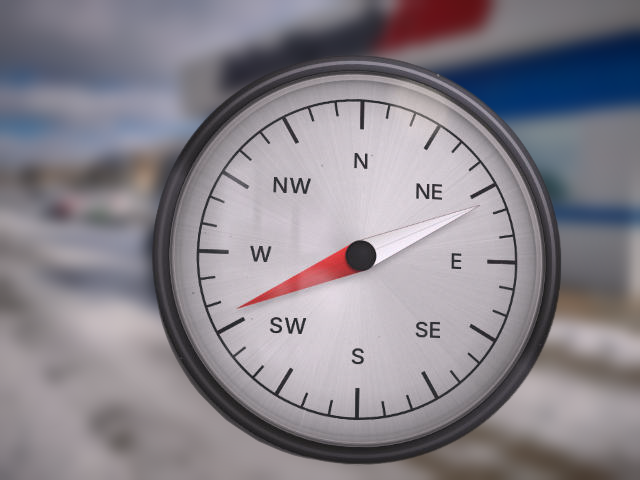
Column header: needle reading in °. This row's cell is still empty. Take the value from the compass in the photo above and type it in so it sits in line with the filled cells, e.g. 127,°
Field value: 245,°
